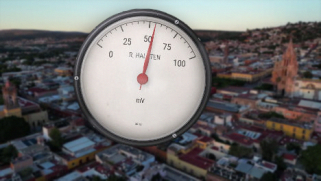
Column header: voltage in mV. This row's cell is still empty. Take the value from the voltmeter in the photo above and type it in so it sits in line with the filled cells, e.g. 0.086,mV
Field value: 55,mV
